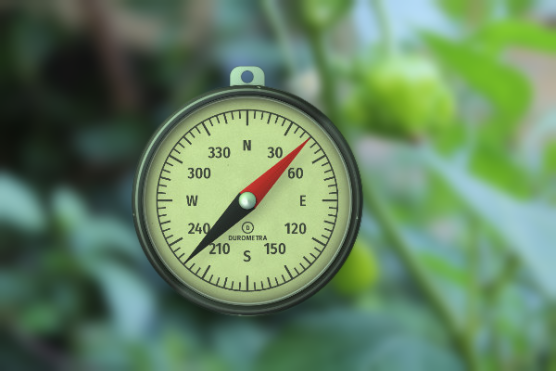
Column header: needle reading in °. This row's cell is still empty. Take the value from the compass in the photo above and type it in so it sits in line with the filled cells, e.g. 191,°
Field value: 45,°
